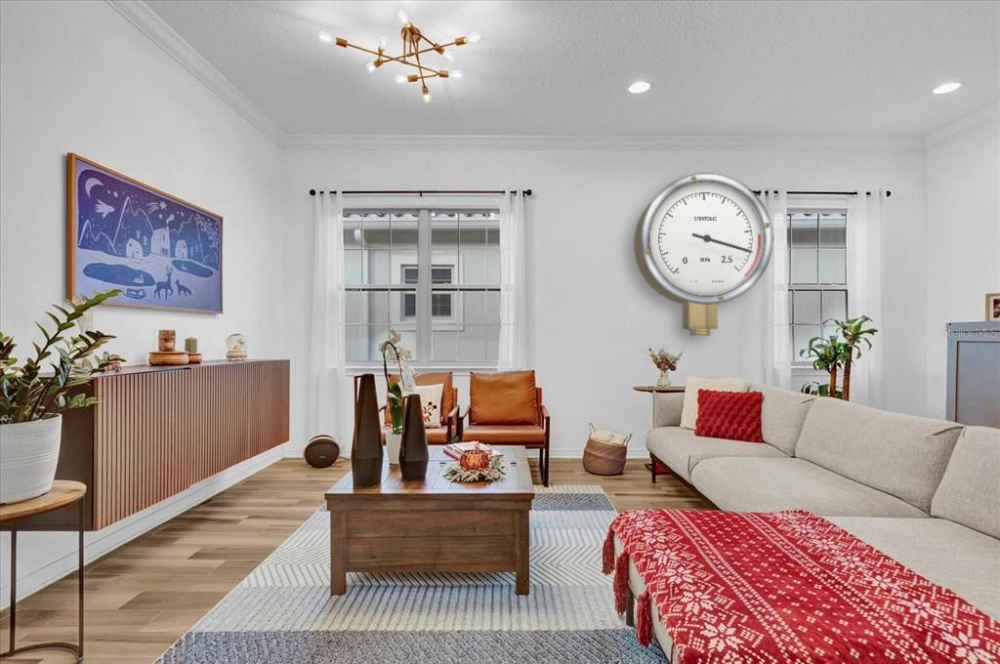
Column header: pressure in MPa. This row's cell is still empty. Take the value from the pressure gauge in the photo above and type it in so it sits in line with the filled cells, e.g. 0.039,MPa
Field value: 2.25,MPa
